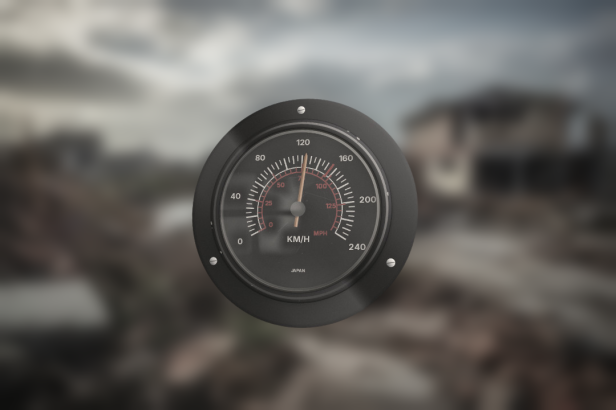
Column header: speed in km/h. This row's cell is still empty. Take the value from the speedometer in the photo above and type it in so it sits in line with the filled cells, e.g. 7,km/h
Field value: 125,km/h
